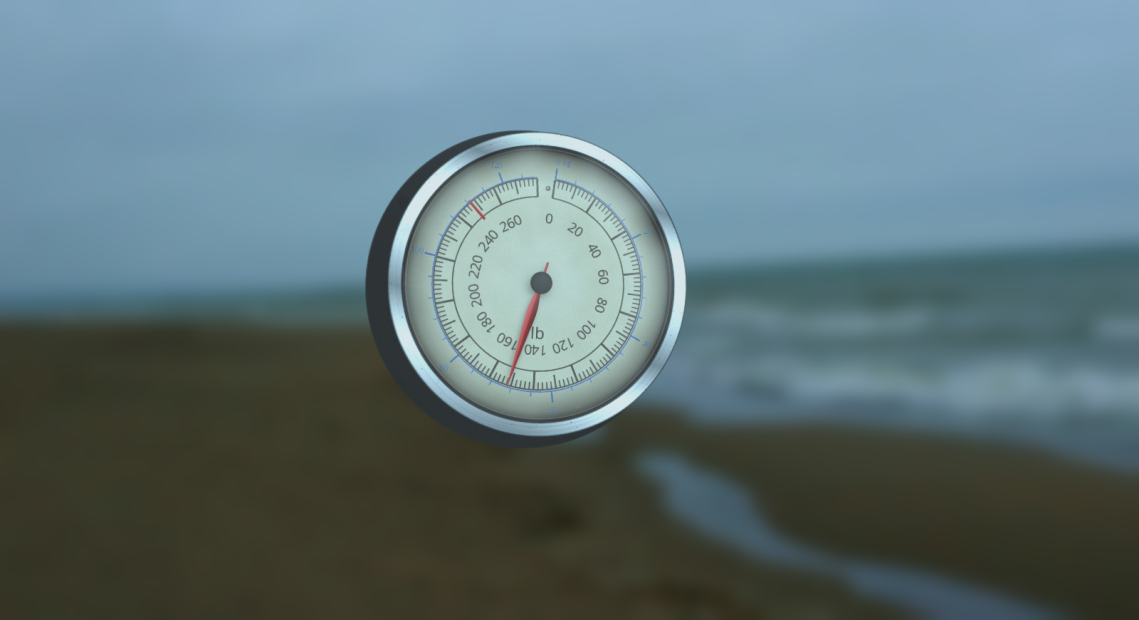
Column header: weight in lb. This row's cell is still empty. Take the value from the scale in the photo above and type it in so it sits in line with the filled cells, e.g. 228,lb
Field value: 152,lb
